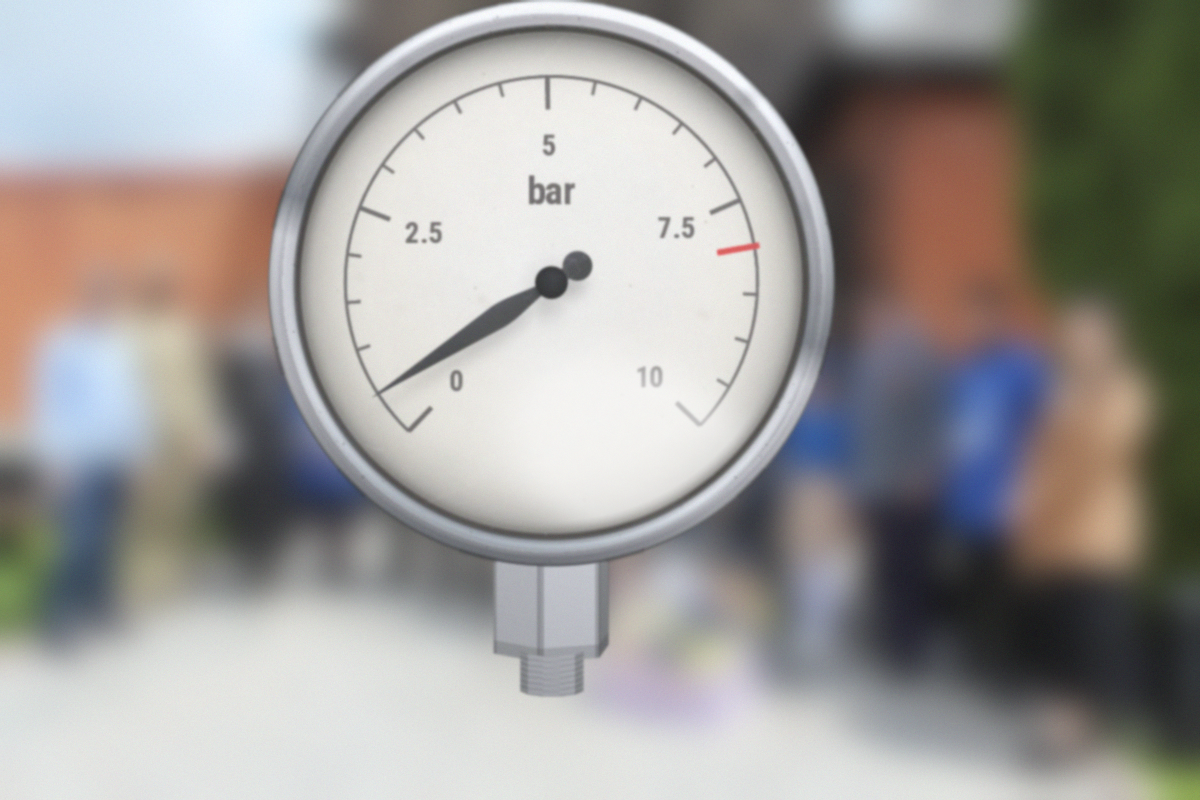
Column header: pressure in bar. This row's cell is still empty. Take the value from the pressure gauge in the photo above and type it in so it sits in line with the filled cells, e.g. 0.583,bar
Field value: 0.5,bar
